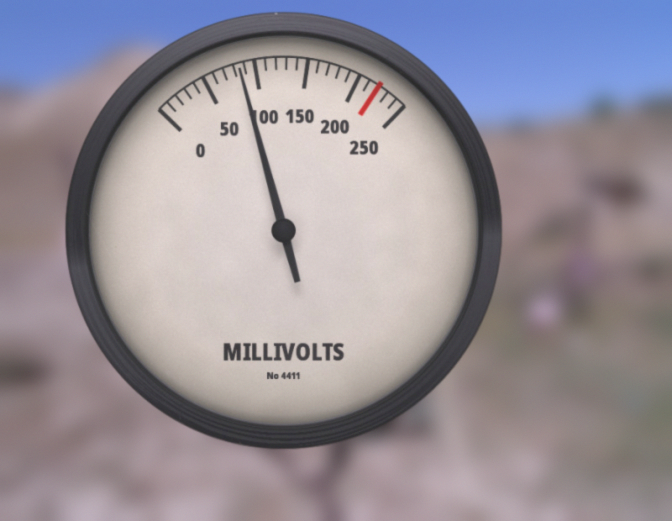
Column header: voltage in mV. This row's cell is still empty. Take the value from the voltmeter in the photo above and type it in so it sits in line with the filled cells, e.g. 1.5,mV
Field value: 85,mV
